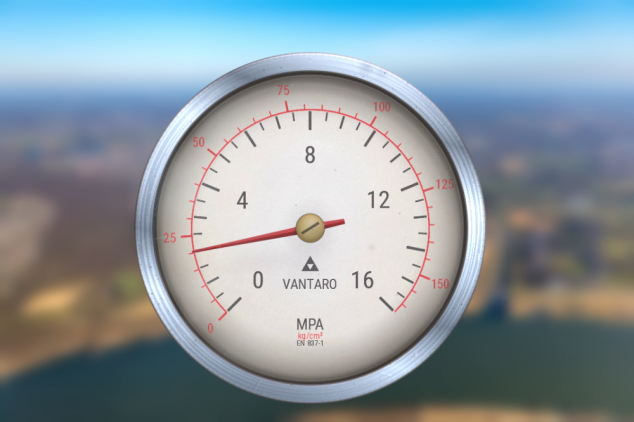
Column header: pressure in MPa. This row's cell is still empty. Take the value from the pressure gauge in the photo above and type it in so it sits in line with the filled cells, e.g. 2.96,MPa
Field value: 2,MPa
